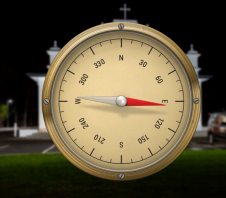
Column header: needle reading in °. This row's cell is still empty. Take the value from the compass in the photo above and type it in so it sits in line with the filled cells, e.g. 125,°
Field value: 95,°
